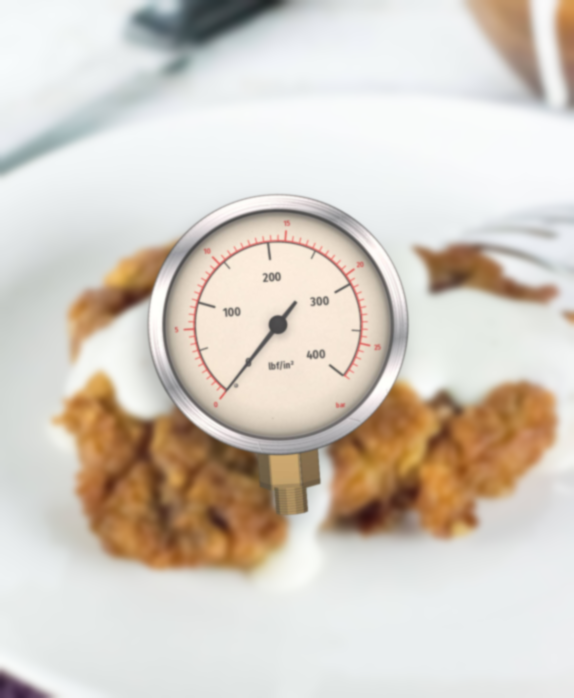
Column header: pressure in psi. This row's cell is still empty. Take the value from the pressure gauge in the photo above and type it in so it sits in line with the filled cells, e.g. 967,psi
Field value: 0,psi
